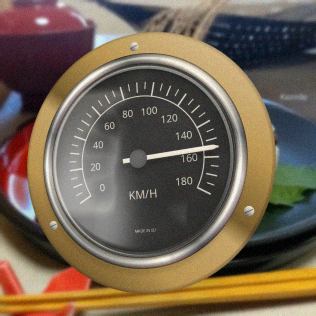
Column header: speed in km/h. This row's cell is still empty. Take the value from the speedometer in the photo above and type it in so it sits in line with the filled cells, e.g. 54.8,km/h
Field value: 155,km/h
